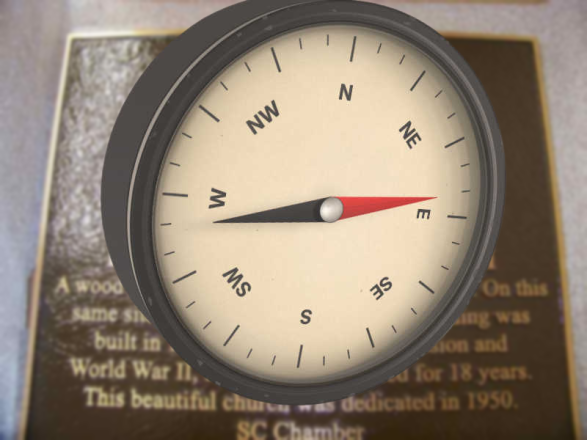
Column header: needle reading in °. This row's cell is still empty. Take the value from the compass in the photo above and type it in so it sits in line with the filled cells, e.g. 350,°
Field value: 80,°
